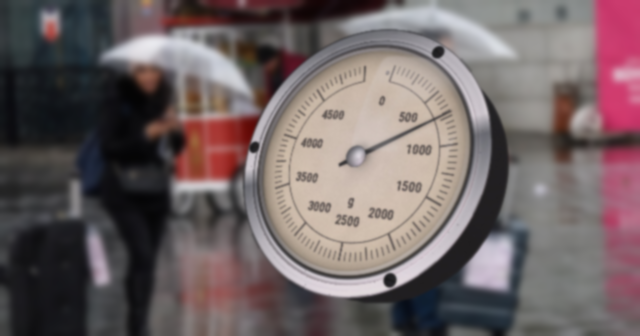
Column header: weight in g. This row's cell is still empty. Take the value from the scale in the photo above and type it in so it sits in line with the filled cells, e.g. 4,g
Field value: 750,g
